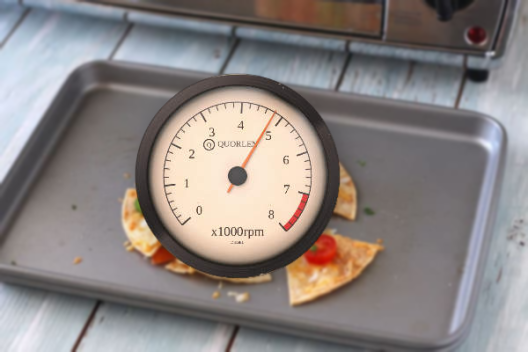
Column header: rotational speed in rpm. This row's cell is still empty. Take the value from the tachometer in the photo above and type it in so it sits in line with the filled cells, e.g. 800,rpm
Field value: 4800,rpm
